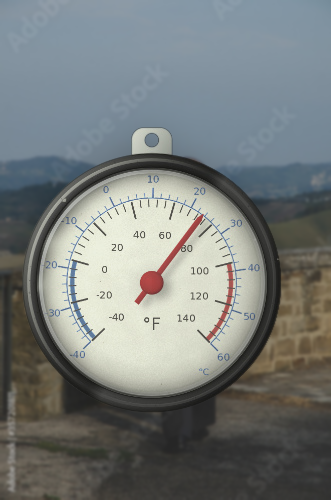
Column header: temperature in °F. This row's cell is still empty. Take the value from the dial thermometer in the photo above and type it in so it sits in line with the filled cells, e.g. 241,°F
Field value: 74,°F
